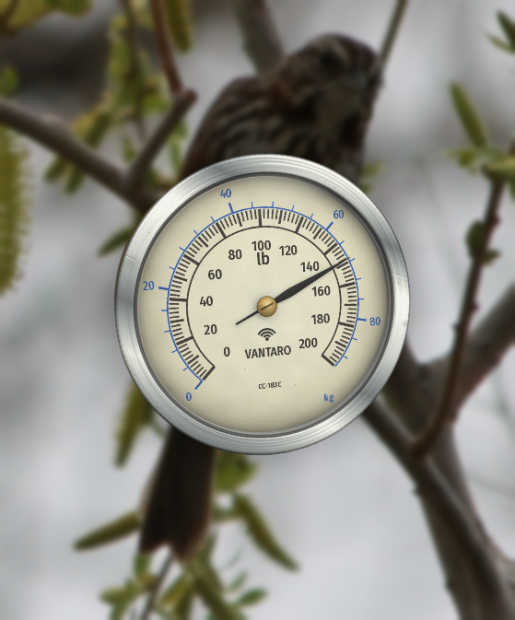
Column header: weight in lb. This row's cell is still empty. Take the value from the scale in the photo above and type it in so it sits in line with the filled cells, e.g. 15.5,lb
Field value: 148,lb
